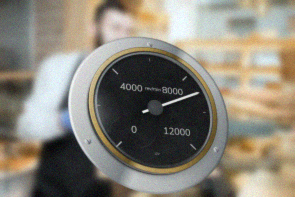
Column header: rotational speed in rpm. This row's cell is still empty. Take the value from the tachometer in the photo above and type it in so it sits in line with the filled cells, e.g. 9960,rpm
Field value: 9000,rpm
